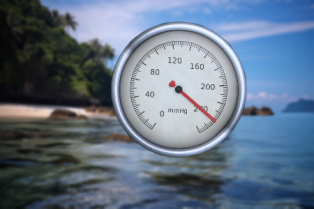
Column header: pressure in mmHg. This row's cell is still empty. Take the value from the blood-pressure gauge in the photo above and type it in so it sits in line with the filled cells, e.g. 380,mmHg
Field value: 240,mmHg
